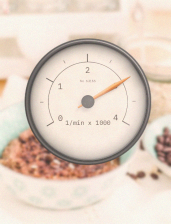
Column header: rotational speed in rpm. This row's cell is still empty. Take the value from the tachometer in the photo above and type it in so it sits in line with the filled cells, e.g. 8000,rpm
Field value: 3000,rpm
